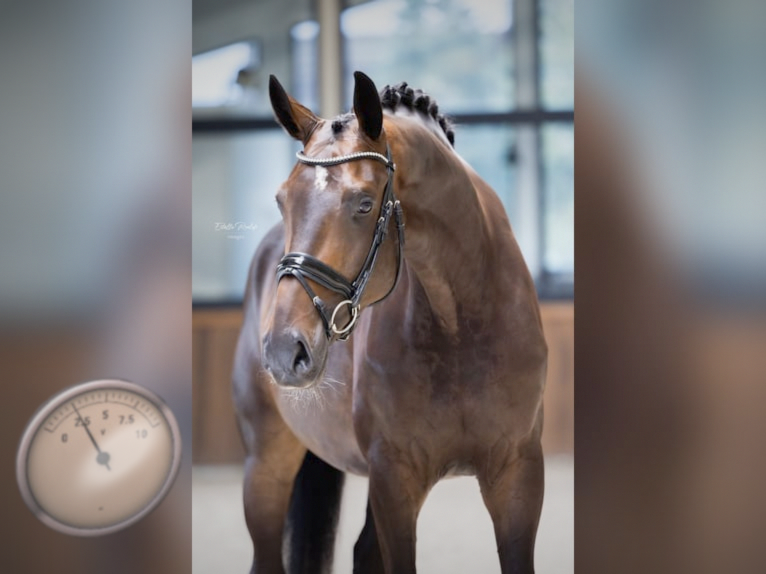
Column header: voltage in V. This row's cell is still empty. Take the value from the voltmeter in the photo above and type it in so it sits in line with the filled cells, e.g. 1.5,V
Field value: 2.5,V
